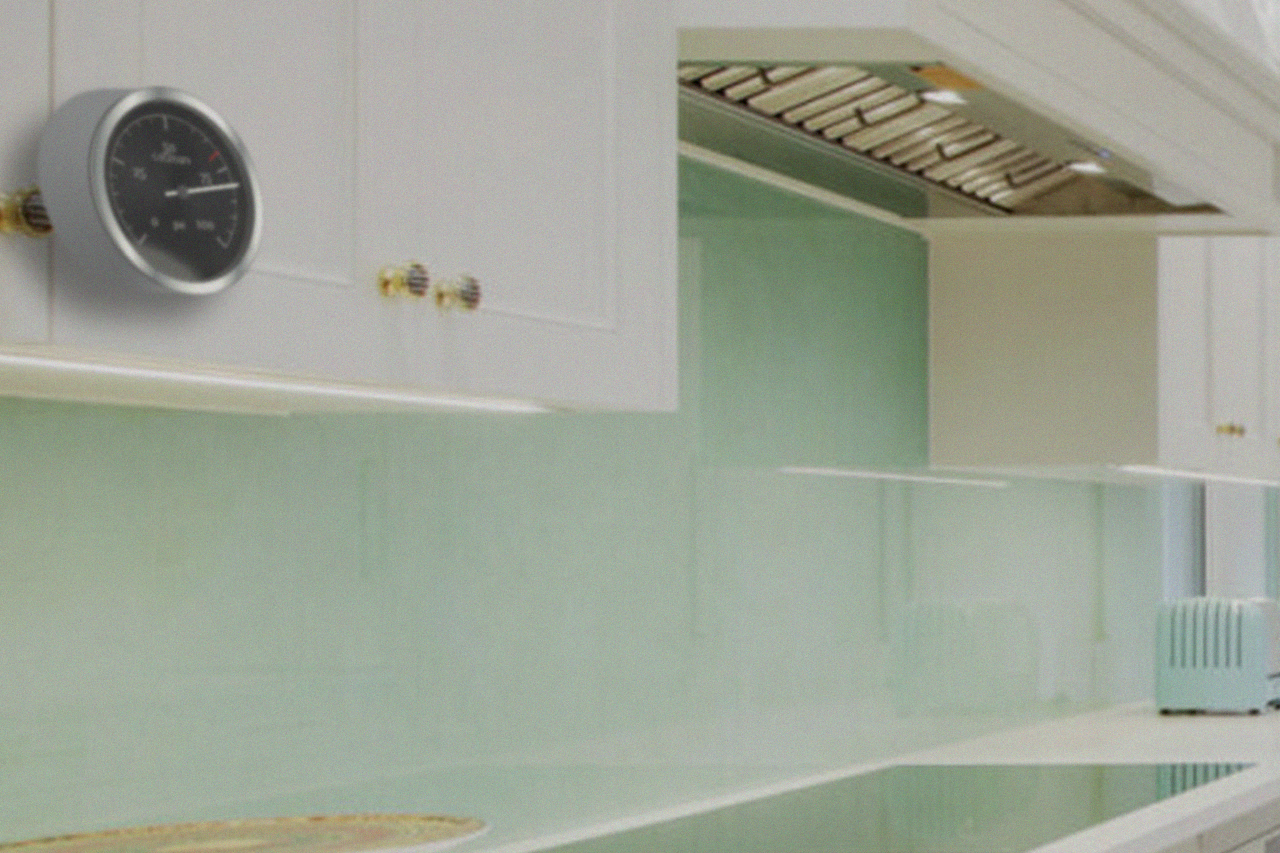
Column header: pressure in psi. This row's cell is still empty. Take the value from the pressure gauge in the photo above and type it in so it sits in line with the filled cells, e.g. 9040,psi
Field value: 80,psi
